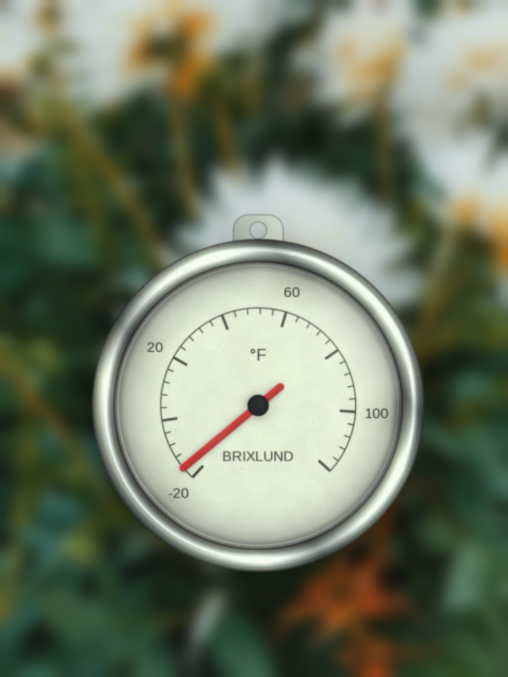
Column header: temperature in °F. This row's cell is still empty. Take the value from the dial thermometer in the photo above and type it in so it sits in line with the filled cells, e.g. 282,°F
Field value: -16,°F
